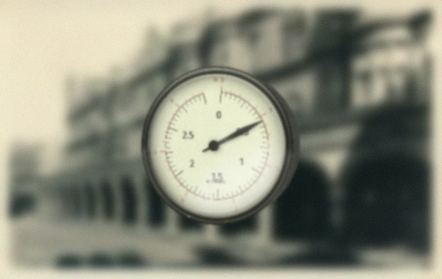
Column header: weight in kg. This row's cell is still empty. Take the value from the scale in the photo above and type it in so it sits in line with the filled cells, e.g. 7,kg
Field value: 0.5,kg
